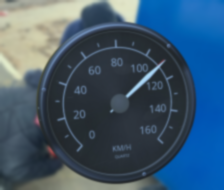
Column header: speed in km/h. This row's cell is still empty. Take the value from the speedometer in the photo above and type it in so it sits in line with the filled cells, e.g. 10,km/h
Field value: 110,km/h
